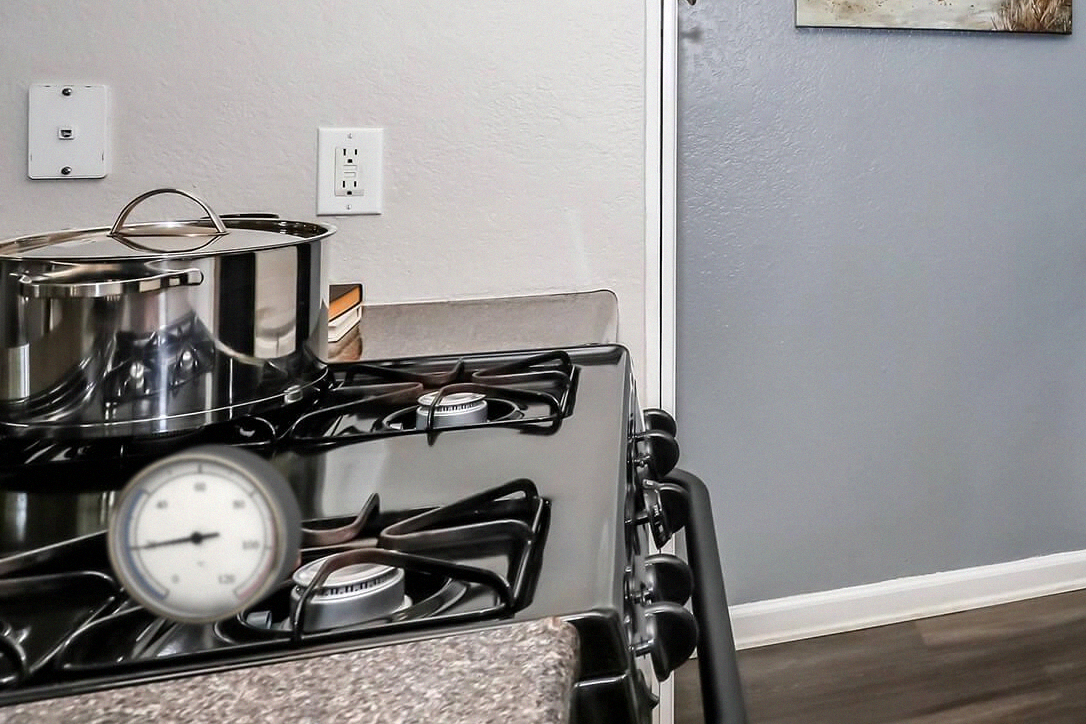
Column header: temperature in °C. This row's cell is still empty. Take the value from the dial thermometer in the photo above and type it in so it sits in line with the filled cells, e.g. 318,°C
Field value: 20,°C
